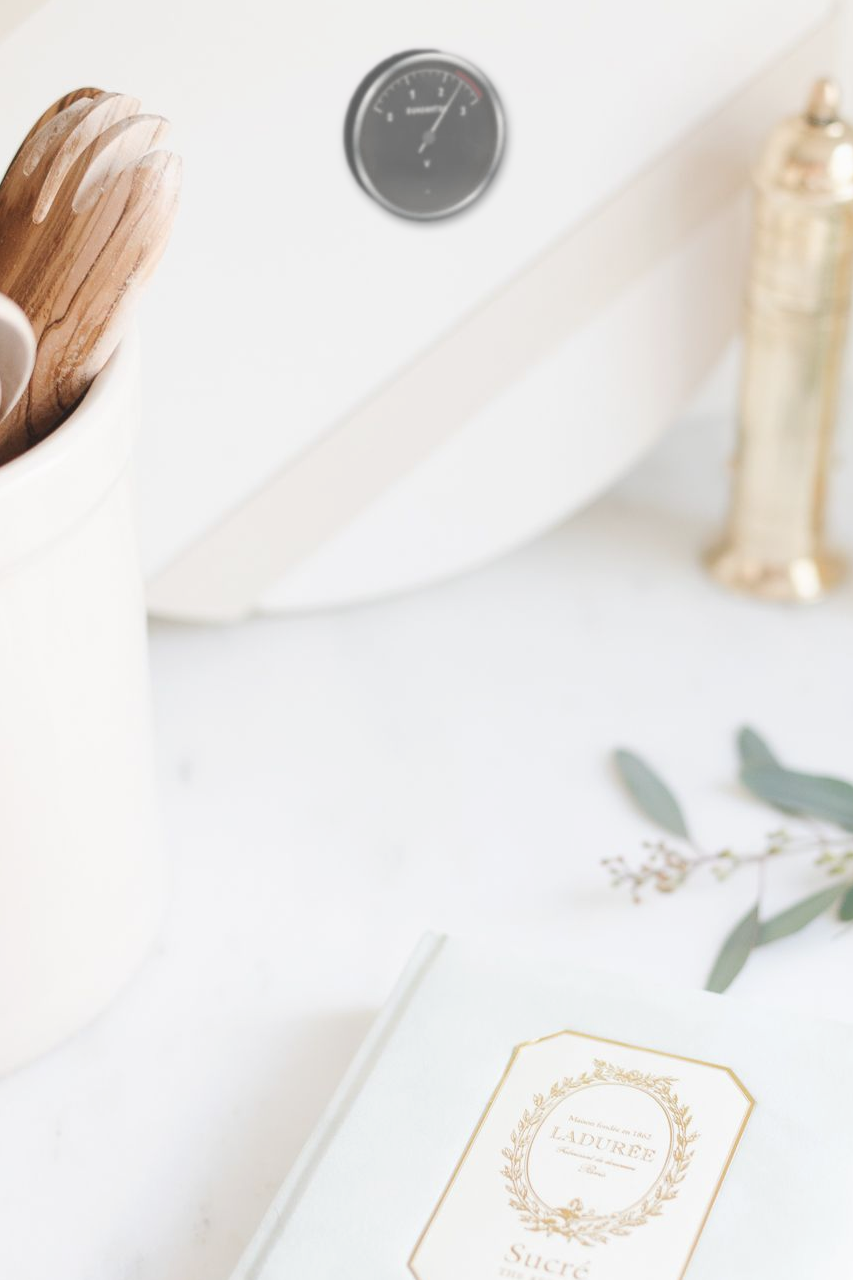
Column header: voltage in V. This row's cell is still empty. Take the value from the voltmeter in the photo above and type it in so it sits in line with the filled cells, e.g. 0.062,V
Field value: 2.4,V
